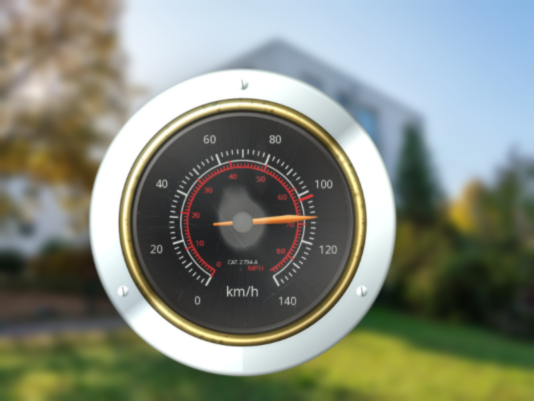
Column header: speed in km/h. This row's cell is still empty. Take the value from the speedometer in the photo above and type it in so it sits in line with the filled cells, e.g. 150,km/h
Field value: 110,km/h
